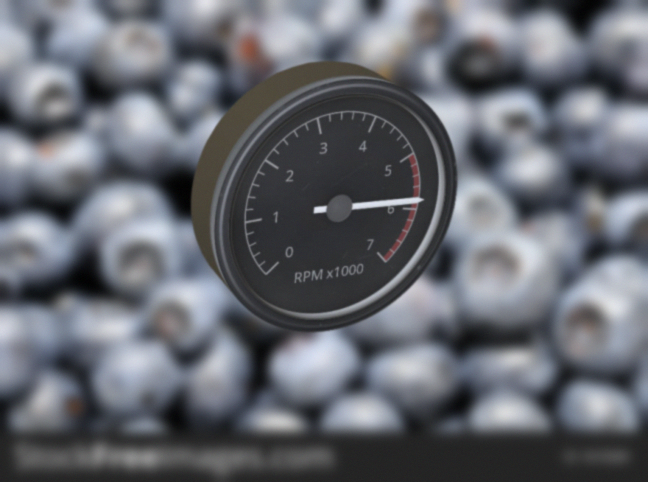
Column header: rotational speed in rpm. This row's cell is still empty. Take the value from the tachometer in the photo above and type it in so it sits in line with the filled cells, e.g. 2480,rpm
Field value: 5800,rpm
